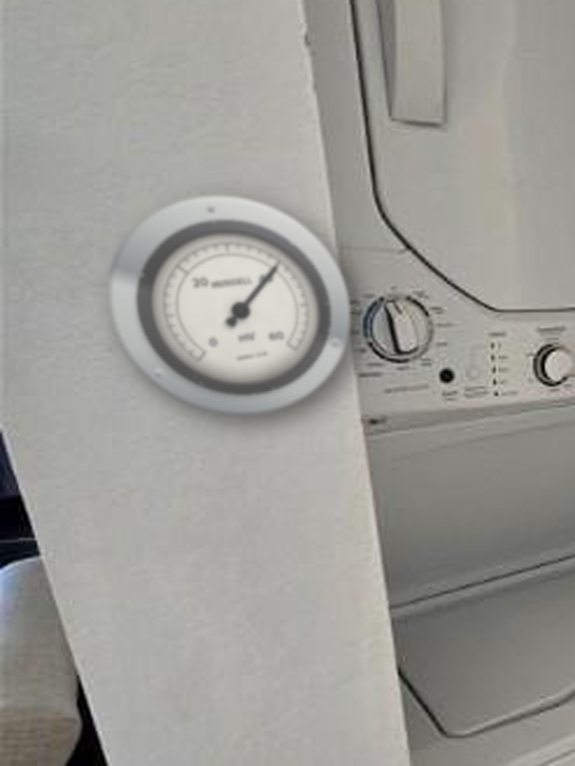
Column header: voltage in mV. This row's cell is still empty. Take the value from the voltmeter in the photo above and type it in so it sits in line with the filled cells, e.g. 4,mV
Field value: 40,mV
